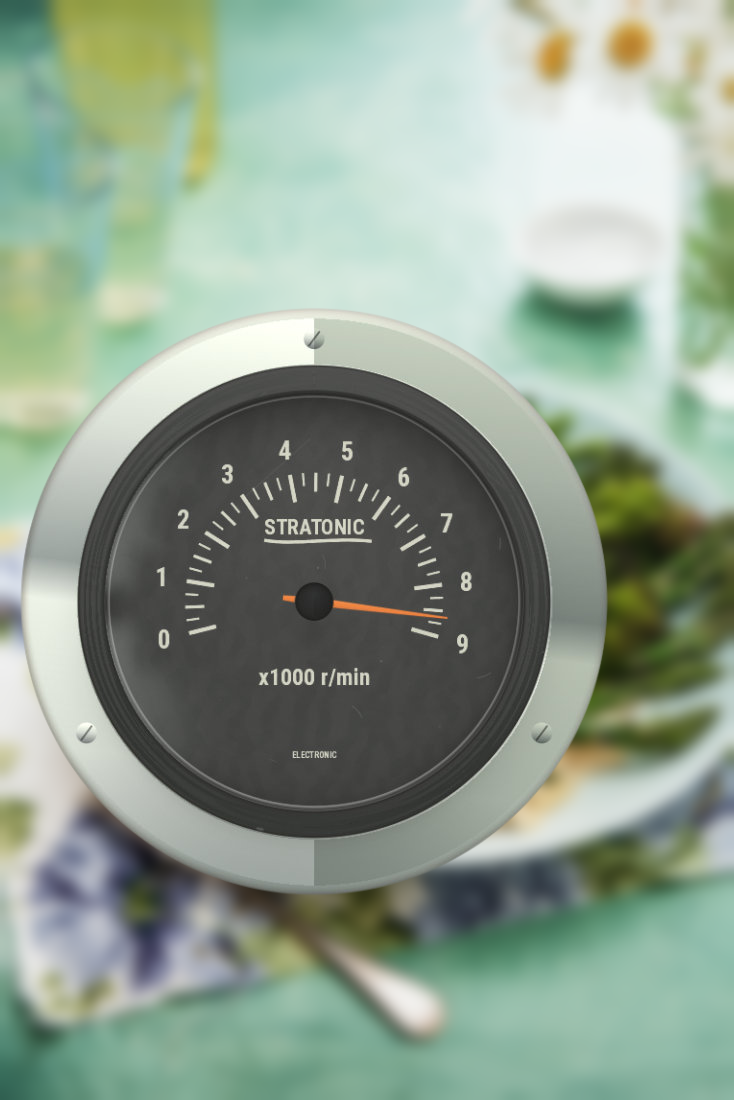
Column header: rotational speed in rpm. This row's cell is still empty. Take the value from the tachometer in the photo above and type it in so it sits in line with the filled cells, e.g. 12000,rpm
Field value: 8625,rpm
